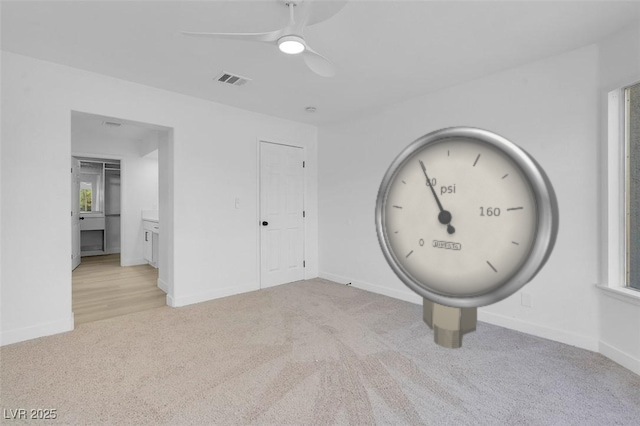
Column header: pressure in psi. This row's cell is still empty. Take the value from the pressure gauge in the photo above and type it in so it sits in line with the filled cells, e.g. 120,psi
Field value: 80,psi
